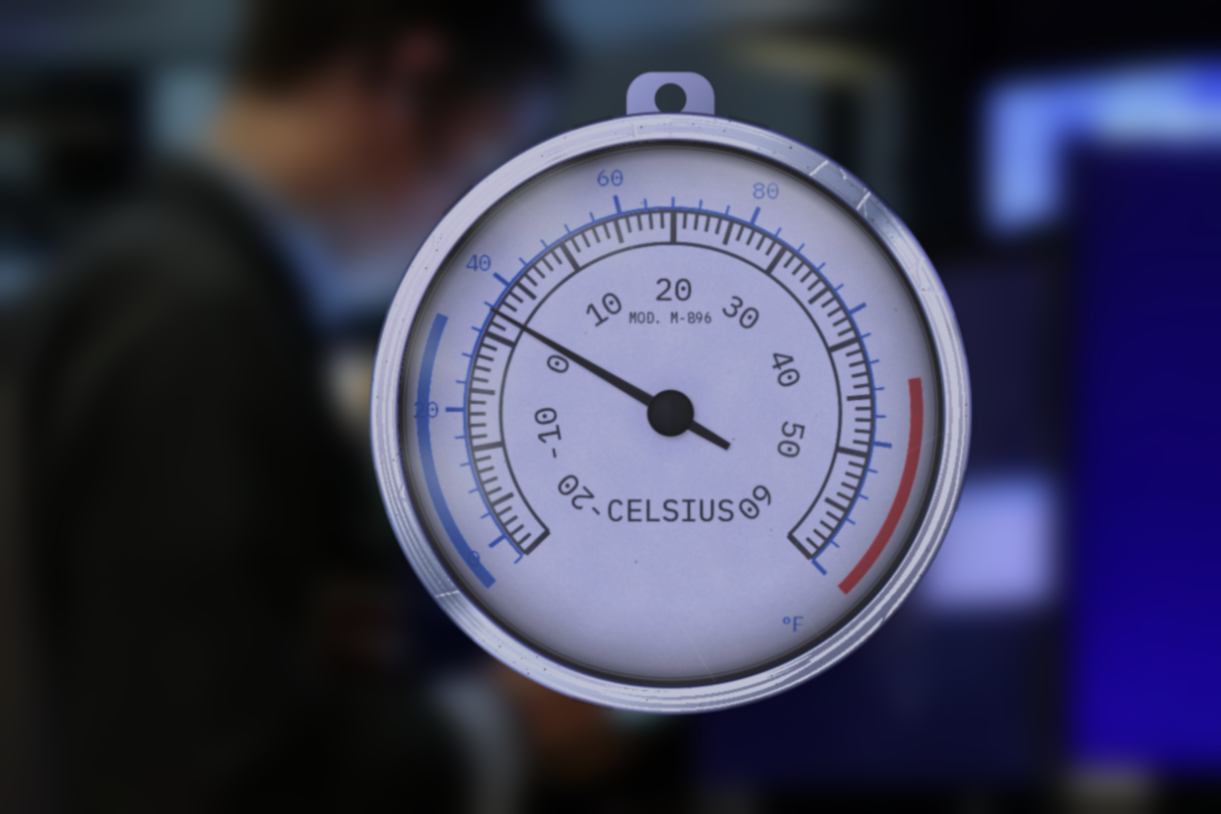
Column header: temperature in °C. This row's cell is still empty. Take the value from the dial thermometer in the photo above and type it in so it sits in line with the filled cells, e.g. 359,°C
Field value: 2,°C
